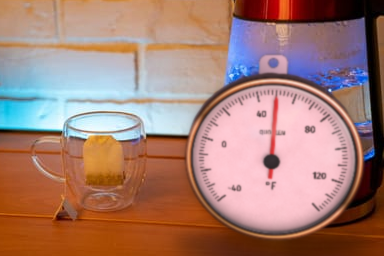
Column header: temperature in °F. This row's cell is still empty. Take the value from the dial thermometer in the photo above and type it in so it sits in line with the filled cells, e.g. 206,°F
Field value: 50,°F
